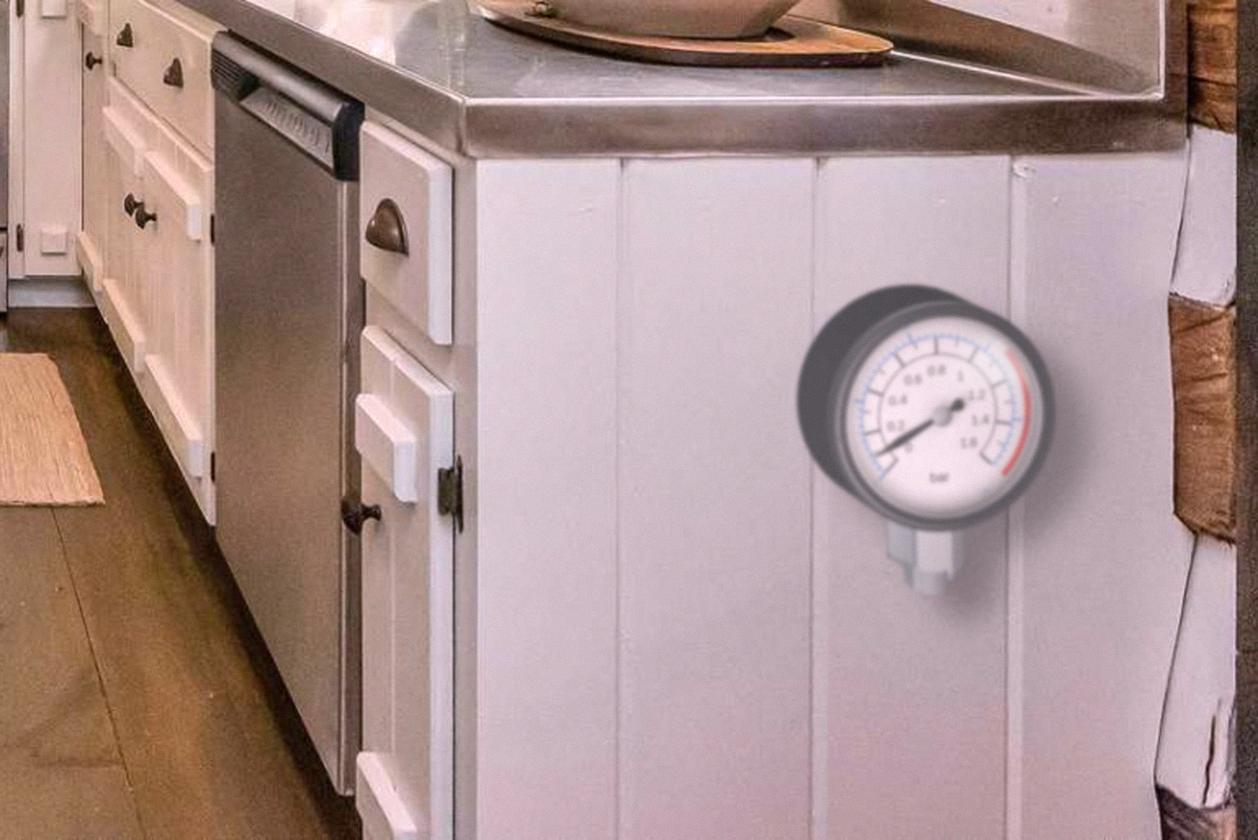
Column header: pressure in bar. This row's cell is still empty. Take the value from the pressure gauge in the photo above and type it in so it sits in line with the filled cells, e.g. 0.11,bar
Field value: 0.1,bar
